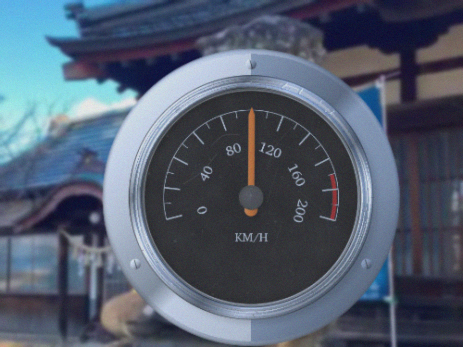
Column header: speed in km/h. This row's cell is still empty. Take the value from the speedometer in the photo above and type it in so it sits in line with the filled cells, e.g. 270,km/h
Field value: 100,km/h
